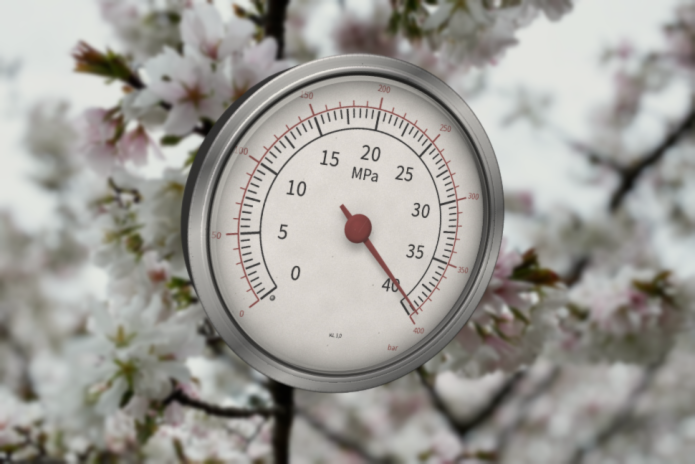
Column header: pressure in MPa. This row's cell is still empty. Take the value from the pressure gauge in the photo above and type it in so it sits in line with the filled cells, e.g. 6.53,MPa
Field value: 39.5,MPa
